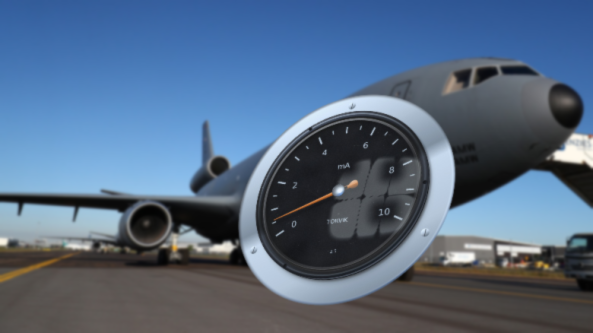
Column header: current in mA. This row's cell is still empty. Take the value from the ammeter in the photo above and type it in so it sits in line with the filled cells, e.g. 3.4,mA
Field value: 0.5,mA
